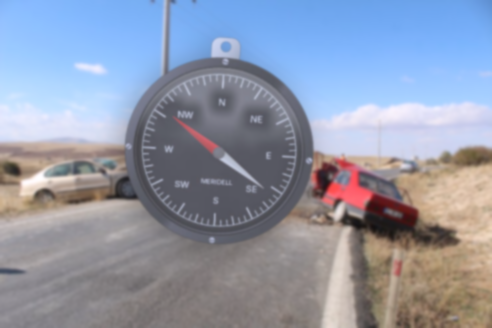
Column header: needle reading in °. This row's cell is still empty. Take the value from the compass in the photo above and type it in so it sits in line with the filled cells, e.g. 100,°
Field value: 305,°
